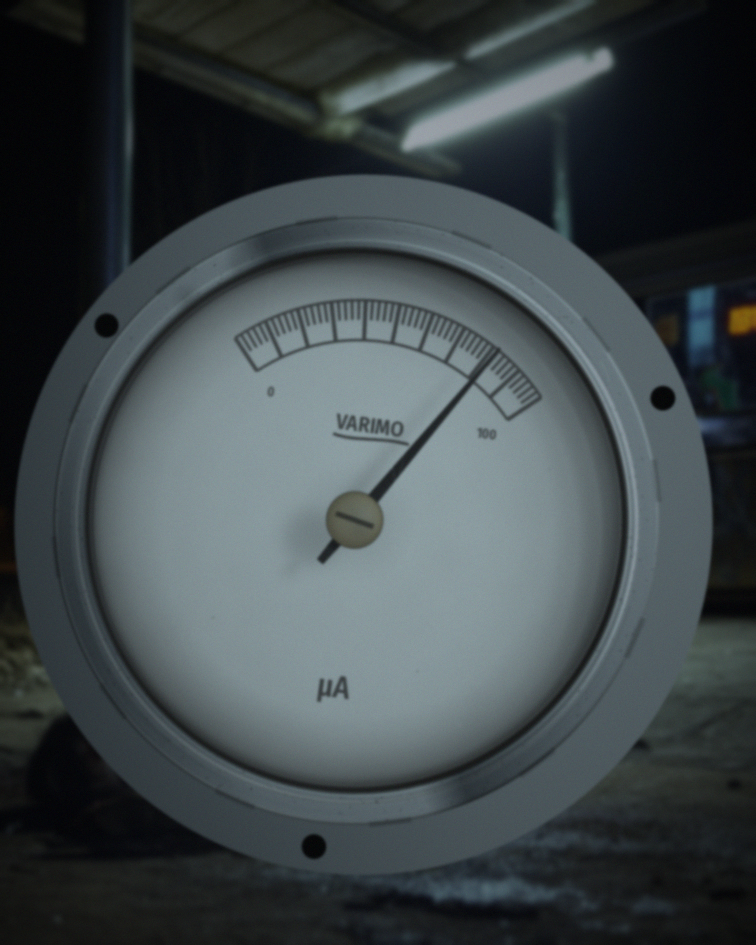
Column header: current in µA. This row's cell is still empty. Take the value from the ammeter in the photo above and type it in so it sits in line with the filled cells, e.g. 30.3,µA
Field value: 82,µA
